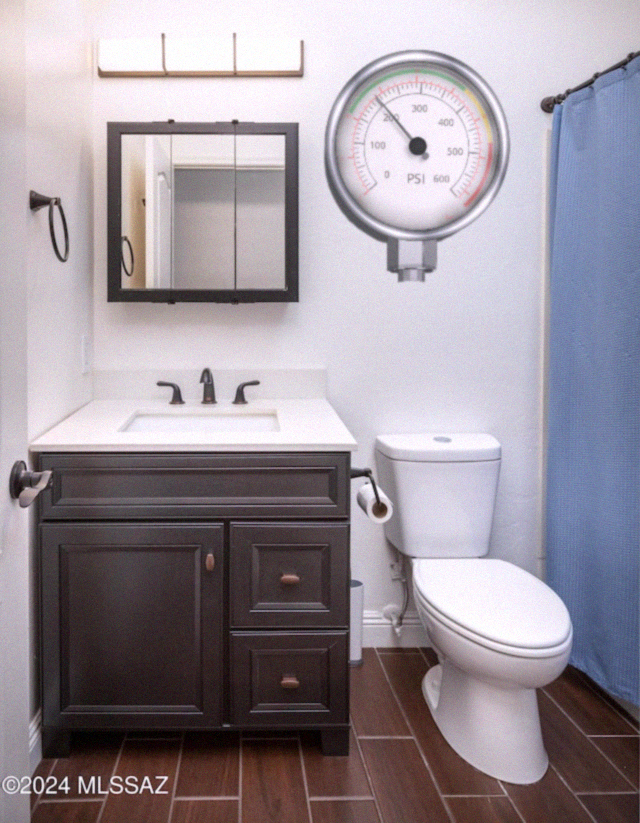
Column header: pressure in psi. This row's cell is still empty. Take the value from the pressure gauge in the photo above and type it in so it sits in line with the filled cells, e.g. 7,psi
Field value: 200,psi
